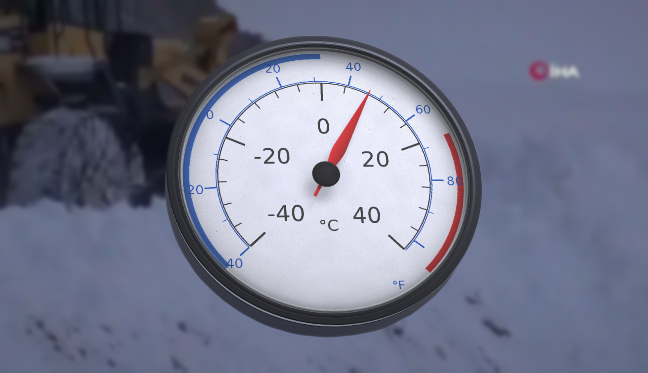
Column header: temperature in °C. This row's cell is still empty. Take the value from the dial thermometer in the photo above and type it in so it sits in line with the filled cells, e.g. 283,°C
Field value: 8,°C
